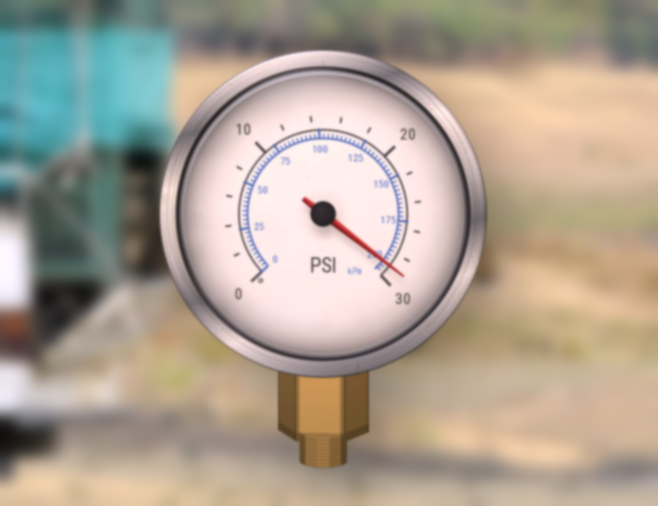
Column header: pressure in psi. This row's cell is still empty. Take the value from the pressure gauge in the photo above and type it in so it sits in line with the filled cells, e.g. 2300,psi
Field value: 29,psi
